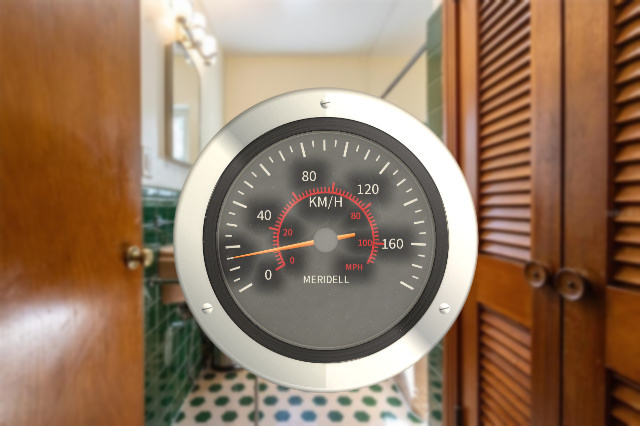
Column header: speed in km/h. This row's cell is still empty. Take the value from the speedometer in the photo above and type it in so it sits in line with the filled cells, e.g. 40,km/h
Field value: 15,km/h
